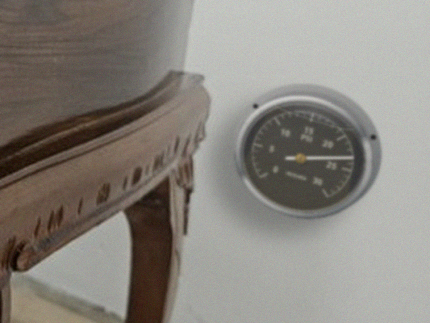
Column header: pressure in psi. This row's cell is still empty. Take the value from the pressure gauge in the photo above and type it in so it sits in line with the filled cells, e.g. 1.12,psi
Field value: 23,psi
